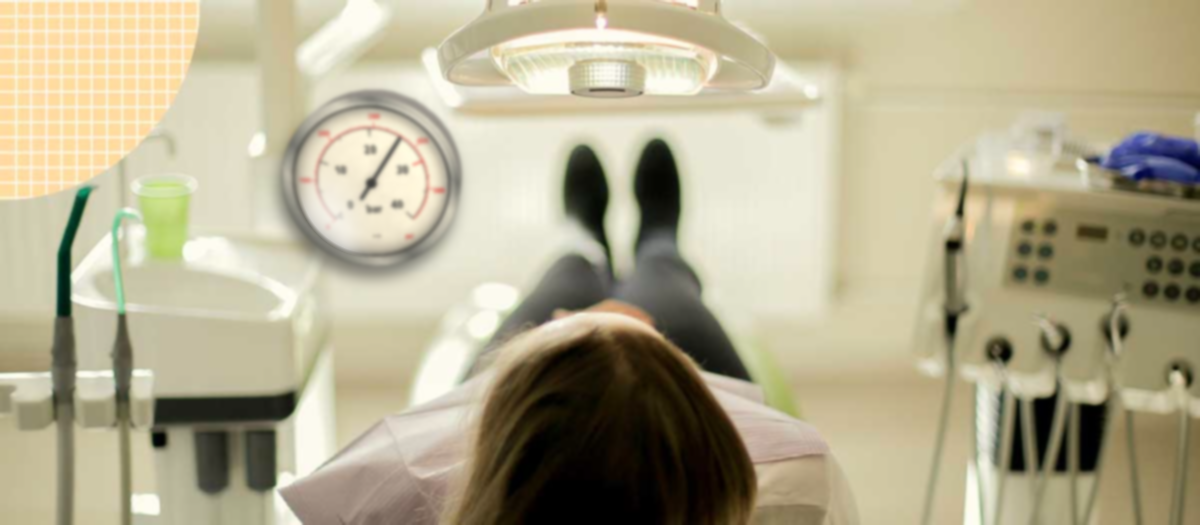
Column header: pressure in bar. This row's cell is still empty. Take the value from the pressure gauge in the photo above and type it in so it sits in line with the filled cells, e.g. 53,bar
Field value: 25,bar
